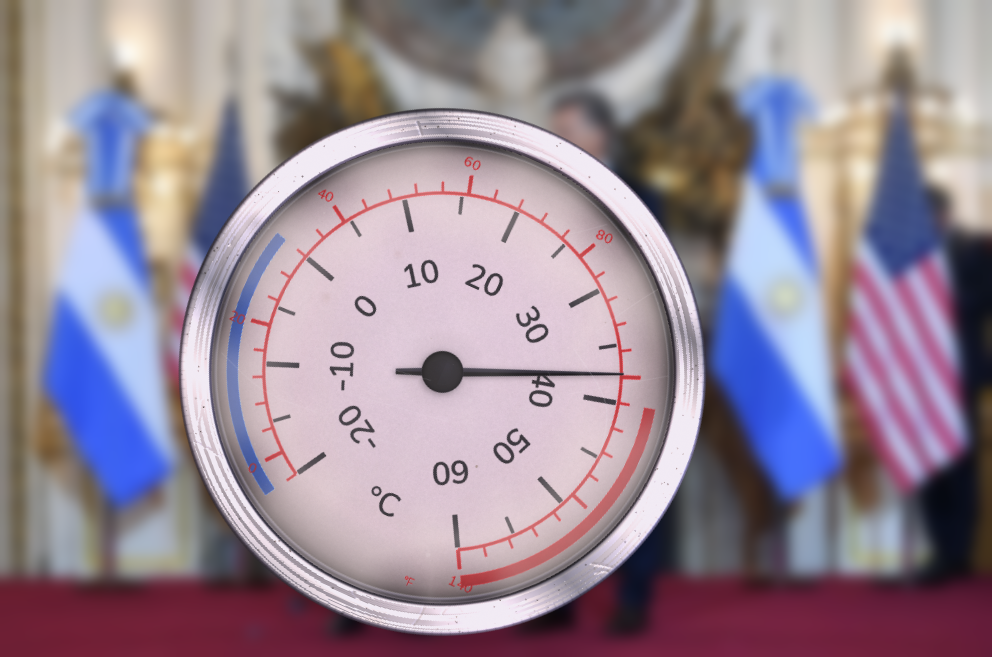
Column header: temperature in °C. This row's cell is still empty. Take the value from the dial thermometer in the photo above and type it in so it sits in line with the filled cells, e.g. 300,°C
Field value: 37.5,°C
